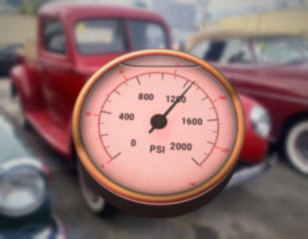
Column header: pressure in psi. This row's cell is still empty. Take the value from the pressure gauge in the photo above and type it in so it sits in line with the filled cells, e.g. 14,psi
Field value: 1250,psi
